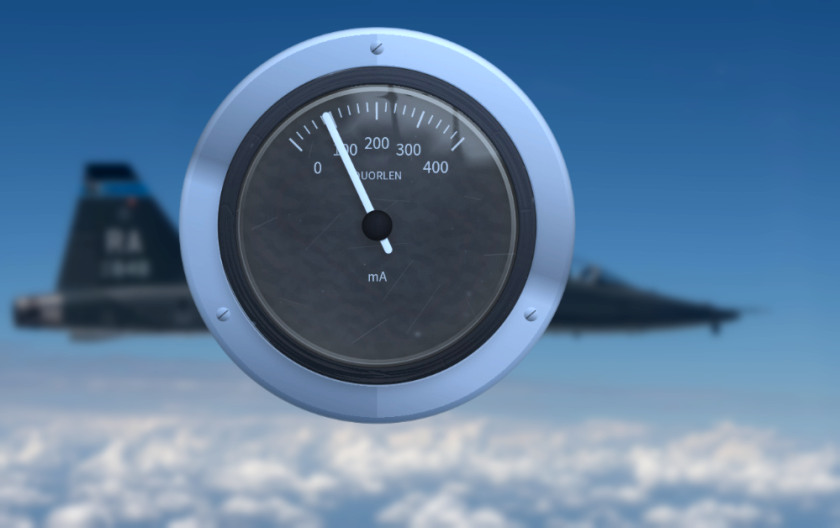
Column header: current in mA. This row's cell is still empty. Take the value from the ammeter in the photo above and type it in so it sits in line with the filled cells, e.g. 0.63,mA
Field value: 90,mA
